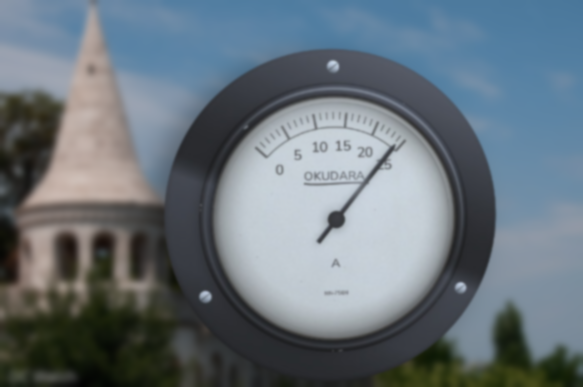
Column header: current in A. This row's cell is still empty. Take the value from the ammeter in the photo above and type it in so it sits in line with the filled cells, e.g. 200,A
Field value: 24,A
